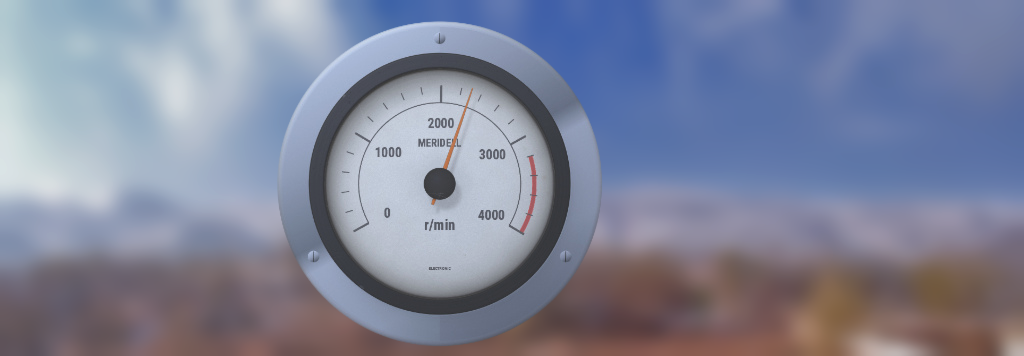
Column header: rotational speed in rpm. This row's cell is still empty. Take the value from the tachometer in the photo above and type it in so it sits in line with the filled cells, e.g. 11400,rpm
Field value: 2300,rpm
